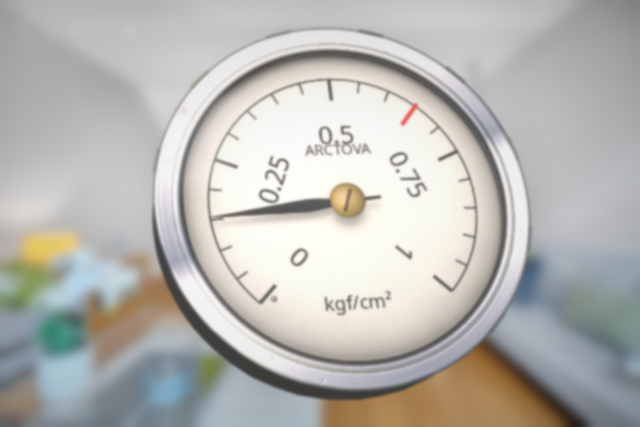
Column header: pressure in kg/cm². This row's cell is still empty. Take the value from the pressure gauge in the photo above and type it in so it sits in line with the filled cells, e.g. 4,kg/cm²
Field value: 0.15,kg/cm²
